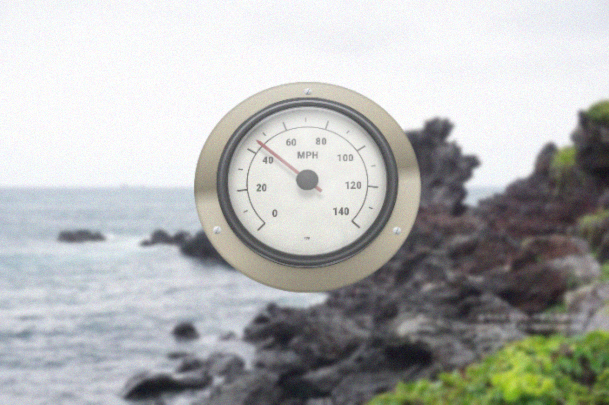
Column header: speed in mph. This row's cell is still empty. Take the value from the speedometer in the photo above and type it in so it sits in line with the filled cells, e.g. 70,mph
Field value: 45,mph
